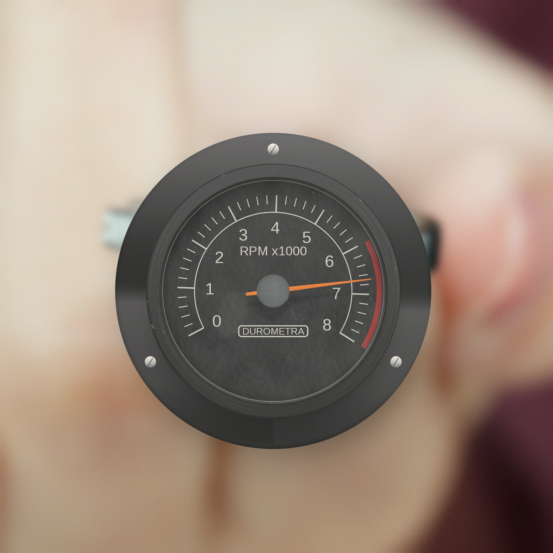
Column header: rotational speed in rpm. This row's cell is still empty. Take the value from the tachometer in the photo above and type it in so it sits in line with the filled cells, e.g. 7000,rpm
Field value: 6700,rpm
